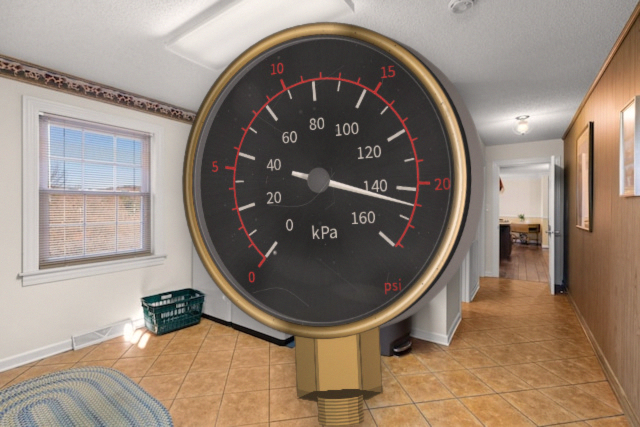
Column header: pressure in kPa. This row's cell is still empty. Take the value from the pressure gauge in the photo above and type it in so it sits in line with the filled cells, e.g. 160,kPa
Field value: 145,kPa
